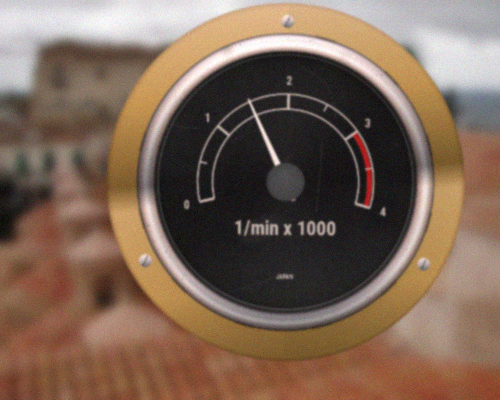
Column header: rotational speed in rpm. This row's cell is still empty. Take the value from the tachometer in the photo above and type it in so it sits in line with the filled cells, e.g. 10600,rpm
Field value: 1500,rpm
